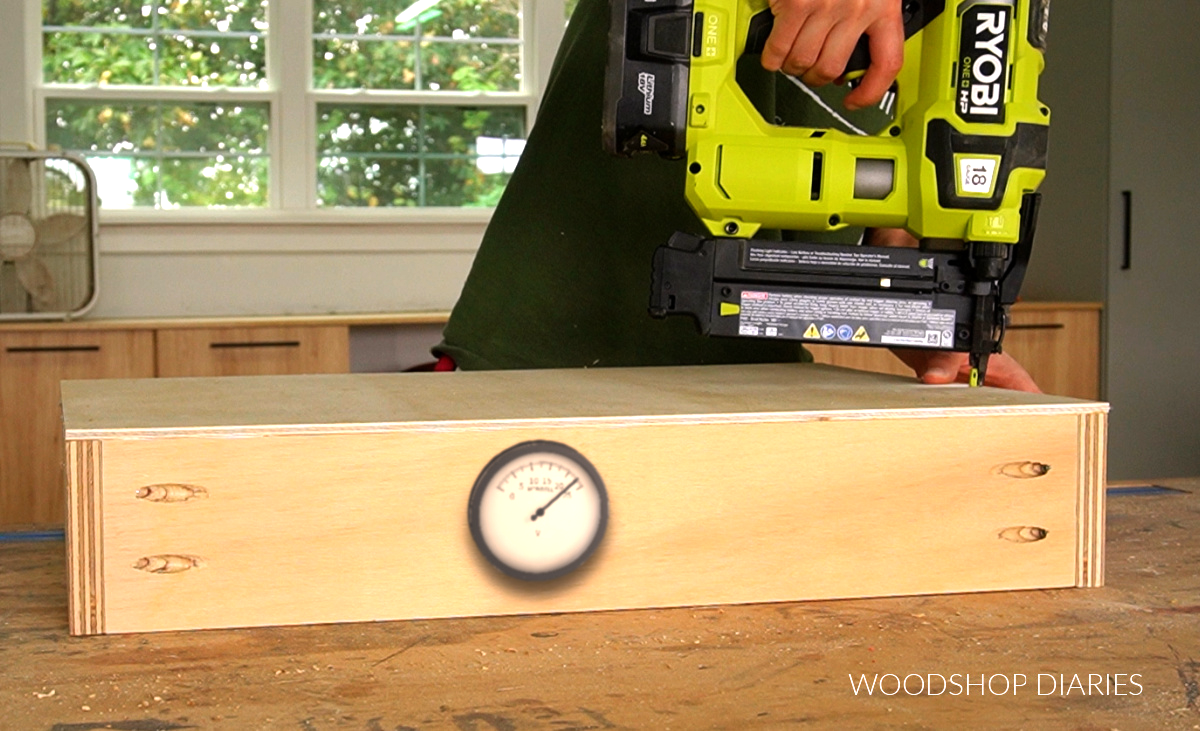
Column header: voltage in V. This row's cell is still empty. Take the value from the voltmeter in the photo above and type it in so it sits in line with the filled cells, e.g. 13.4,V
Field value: 22.5,V
